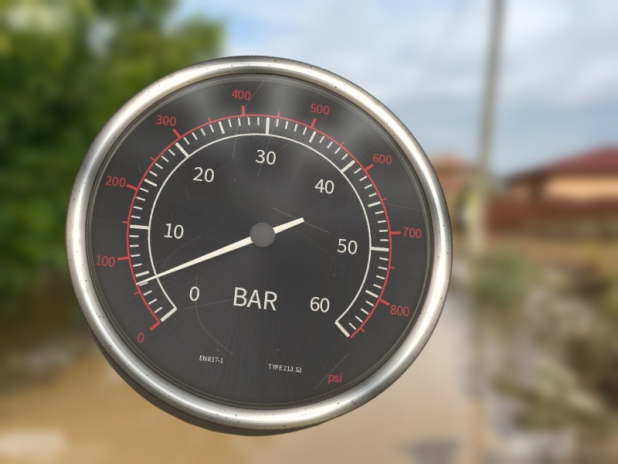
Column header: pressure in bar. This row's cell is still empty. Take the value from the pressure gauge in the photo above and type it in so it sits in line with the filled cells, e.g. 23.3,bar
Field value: 4,bar
